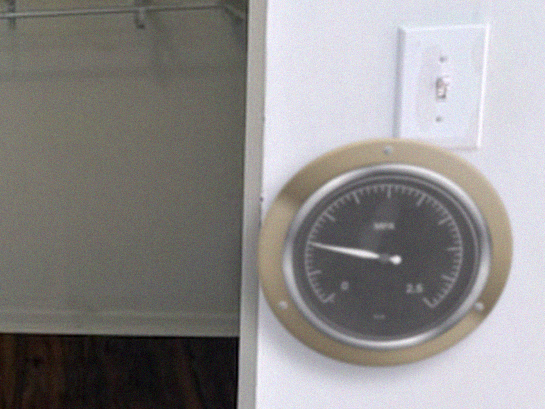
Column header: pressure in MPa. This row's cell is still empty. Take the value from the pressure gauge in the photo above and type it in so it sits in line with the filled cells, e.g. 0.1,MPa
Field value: 0.5,MPa
